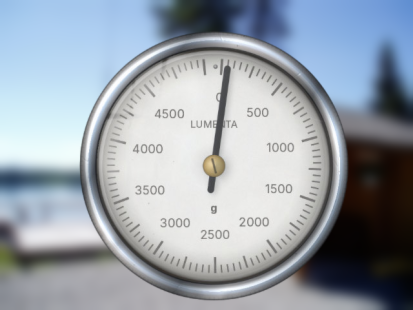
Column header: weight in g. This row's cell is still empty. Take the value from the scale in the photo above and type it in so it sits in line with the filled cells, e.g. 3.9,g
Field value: 50,g
